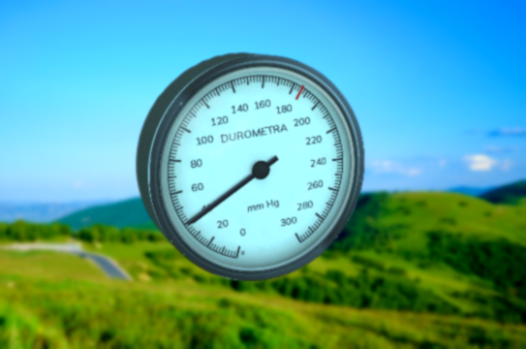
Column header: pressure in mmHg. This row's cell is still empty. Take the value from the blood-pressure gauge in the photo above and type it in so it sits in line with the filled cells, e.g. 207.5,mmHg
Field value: 40,mmHg
